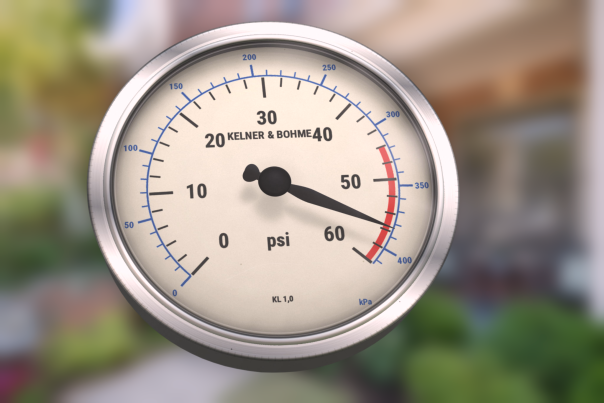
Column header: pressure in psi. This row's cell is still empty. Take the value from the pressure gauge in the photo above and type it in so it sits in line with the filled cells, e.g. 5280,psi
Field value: 56,psi
